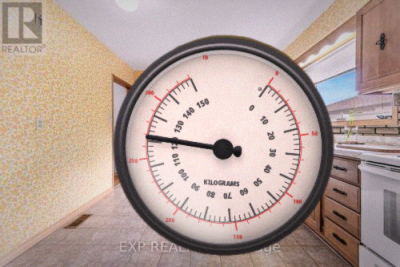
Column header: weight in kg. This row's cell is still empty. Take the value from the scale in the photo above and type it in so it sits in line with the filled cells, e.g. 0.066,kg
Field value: 122,kg
